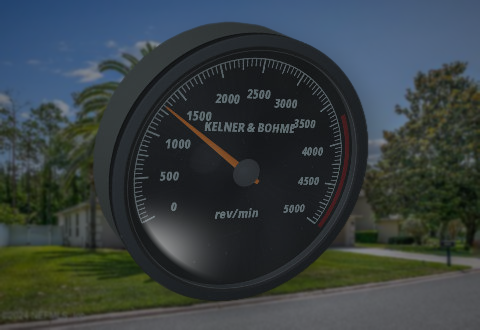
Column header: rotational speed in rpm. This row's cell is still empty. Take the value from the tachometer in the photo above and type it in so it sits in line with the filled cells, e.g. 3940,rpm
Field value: 1300,rpm
